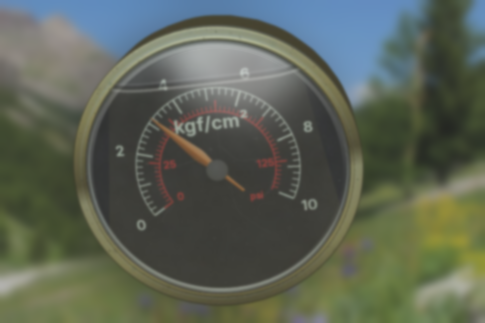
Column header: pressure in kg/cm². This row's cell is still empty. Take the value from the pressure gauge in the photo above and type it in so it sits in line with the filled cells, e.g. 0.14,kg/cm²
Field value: 3.2,kg/cm²
